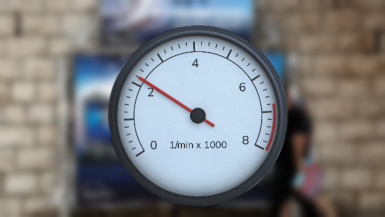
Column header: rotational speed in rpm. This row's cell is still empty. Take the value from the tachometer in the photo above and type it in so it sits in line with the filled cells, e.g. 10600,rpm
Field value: 2200,rpm
